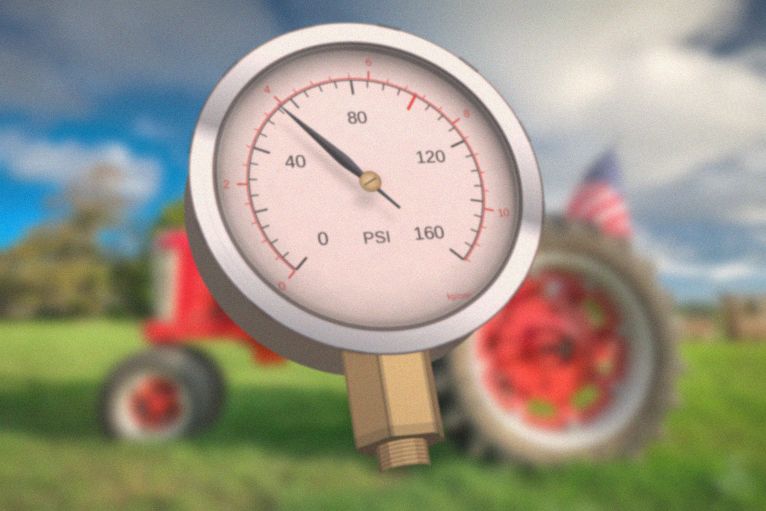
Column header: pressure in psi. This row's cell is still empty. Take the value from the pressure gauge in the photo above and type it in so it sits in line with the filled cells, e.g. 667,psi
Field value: 55,psi
